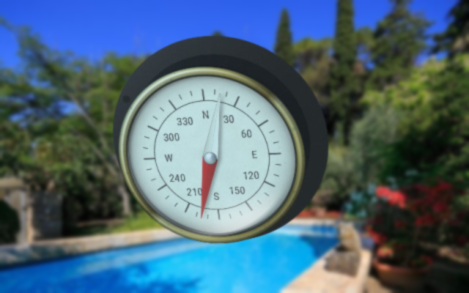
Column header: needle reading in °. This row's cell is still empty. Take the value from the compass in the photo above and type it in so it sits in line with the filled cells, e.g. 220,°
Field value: 195,°
